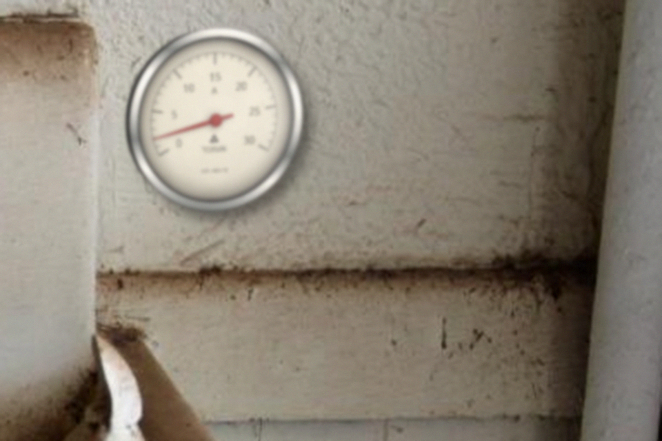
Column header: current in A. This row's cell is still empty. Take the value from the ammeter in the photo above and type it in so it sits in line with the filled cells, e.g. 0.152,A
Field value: 2,A
